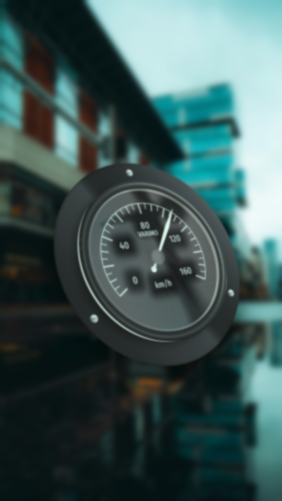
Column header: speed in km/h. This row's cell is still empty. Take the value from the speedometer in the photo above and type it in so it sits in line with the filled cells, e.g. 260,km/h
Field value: 105,km/h
